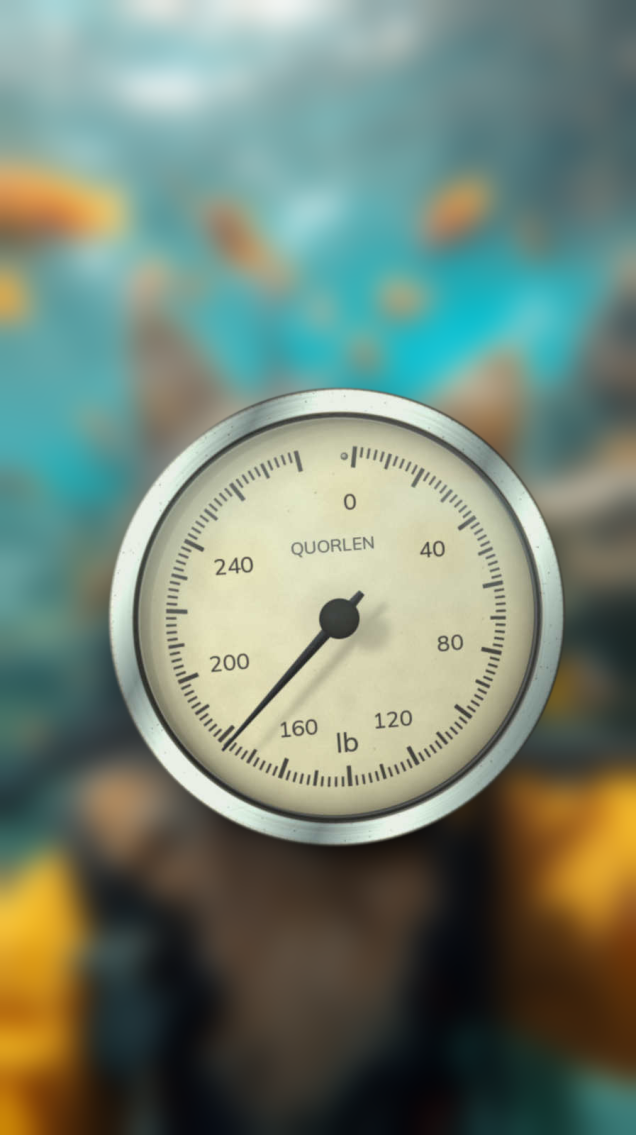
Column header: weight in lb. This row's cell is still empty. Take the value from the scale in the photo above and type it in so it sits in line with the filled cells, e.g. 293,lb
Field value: 178,lb
